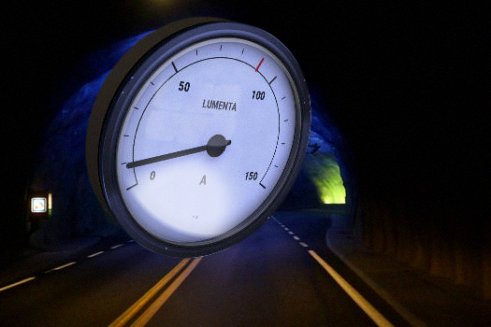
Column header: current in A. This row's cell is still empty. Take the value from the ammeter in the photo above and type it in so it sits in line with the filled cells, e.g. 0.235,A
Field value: 10,A
